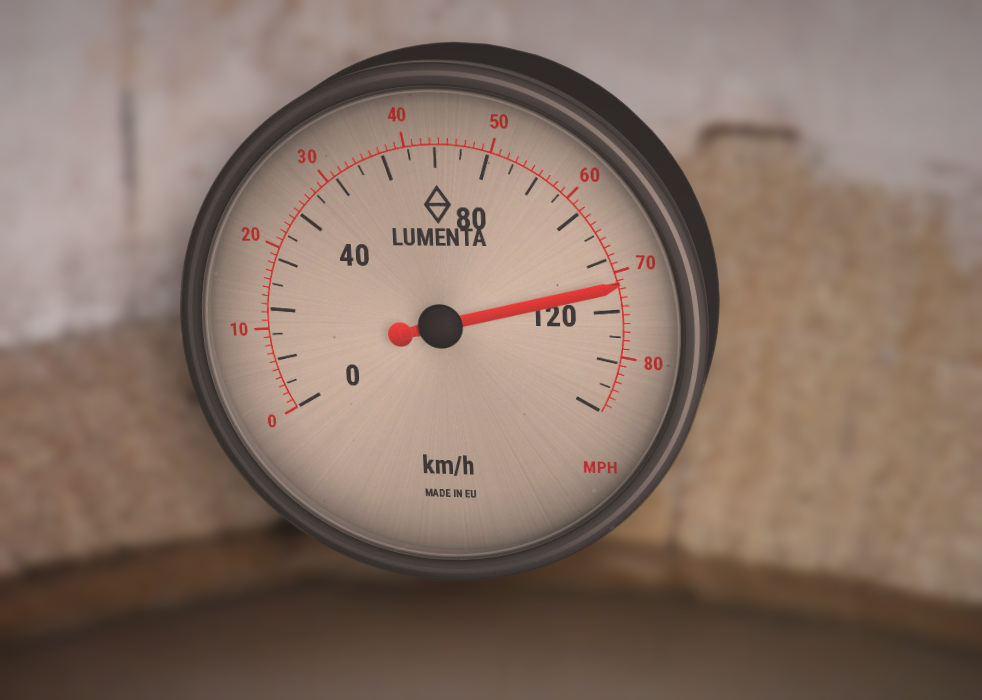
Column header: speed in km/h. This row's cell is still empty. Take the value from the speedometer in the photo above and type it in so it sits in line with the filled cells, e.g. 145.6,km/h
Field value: 115,km/h
